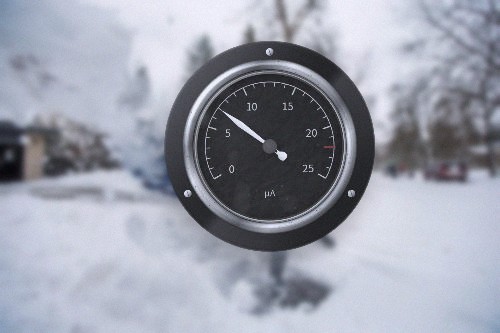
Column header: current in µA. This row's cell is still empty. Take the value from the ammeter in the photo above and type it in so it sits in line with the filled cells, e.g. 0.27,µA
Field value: 7,µA
